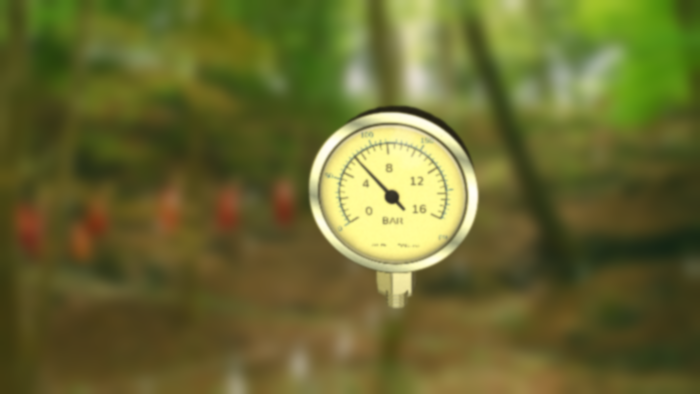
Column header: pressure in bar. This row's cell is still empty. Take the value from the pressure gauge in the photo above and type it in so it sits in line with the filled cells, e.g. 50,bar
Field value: 5.5,bar
